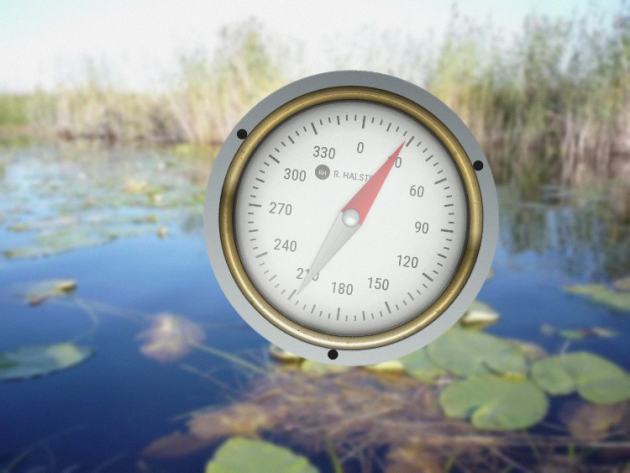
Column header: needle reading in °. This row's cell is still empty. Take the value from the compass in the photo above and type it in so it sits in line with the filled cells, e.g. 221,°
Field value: 27.5,°
